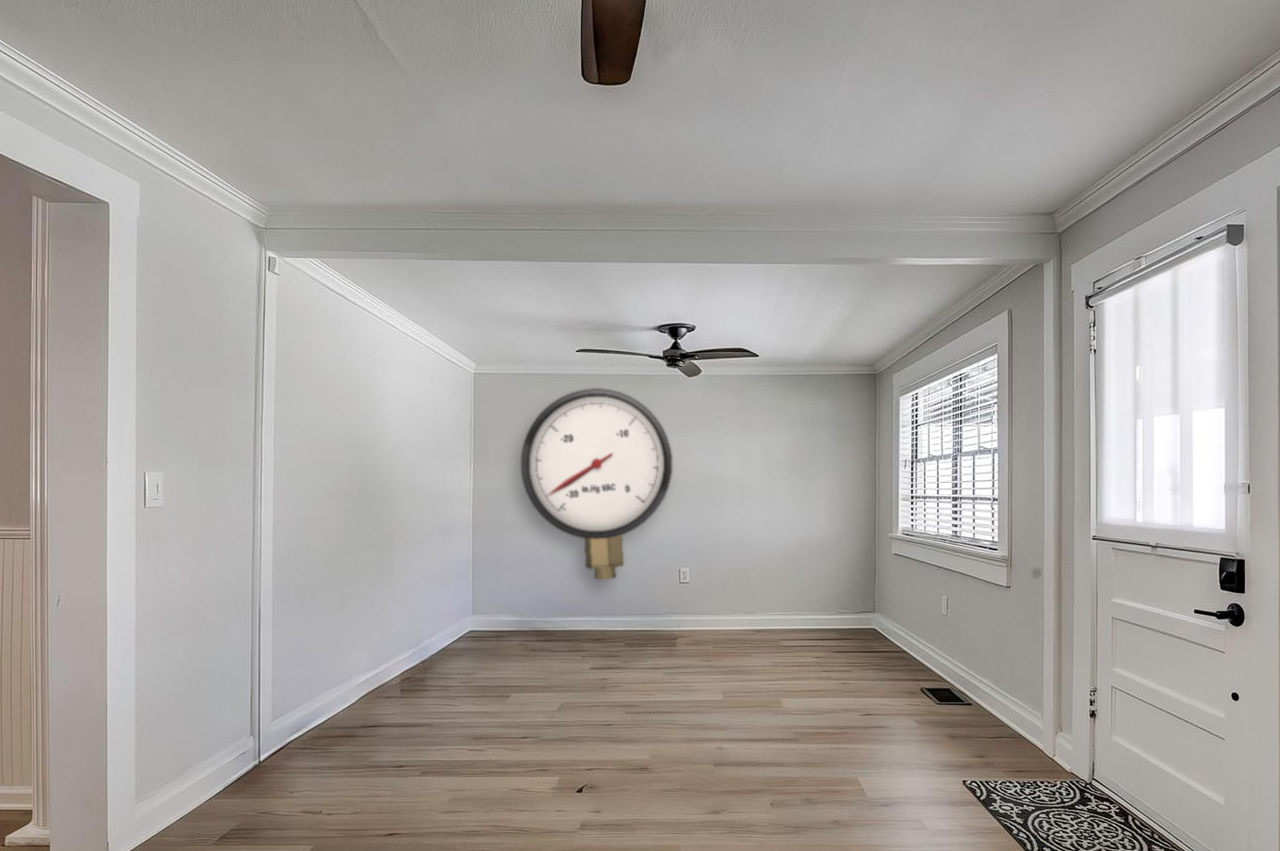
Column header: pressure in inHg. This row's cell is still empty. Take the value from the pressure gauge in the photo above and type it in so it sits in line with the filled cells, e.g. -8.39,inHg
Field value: -28,inHg
